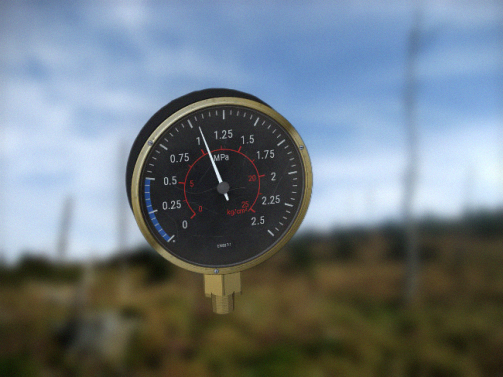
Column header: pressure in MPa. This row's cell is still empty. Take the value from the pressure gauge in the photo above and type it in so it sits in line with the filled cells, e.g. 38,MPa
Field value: 1.05,MPa
